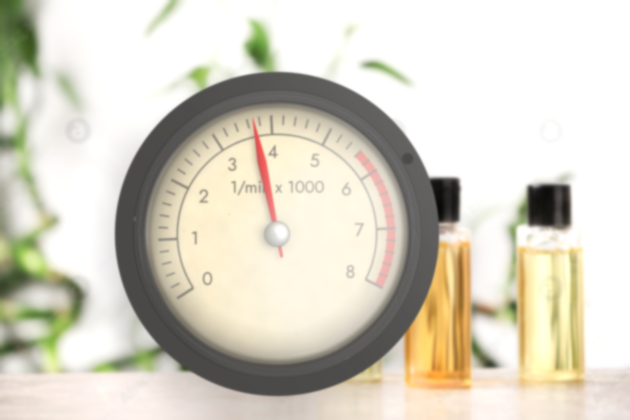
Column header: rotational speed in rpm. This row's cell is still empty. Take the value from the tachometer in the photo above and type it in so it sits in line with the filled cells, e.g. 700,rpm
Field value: 3700,rpm
